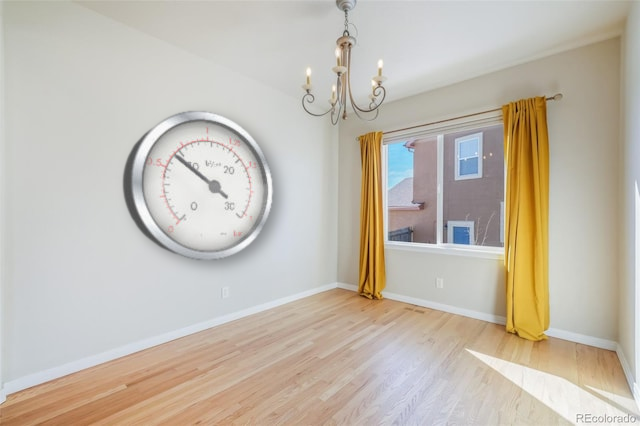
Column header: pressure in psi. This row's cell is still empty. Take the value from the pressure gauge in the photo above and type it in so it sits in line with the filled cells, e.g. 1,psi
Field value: 9,psi
